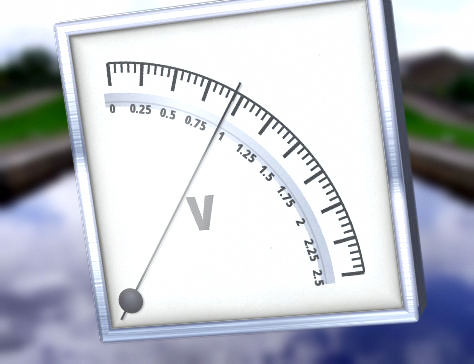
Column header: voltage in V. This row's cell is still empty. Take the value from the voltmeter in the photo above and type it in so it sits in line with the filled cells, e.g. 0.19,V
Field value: 0.95,V
